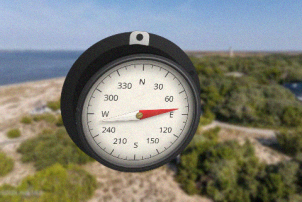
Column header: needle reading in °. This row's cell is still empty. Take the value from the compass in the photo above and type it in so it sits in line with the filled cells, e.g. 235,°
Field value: 80,°
